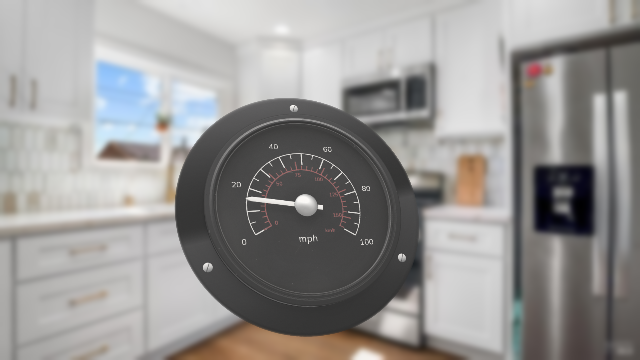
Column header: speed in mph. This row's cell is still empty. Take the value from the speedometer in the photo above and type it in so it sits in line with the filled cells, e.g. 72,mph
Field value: 15,mph
